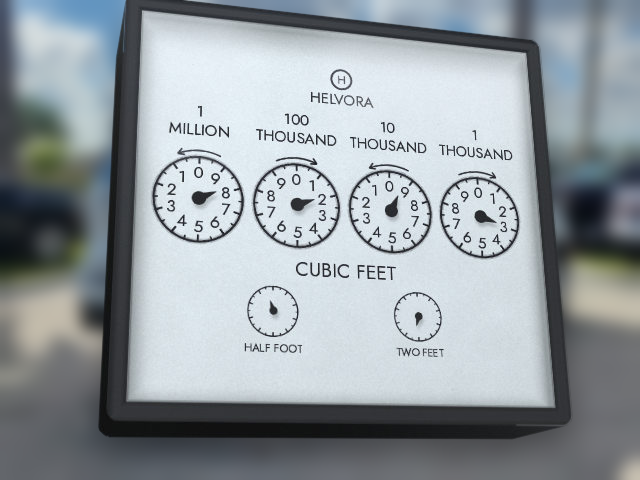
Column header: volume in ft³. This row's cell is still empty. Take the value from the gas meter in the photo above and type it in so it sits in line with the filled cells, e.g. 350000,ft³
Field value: 819300,ft³
